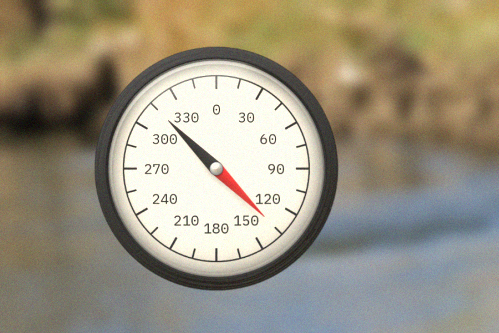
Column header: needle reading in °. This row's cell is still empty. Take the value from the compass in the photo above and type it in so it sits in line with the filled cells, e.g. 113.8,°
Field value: 135,°
